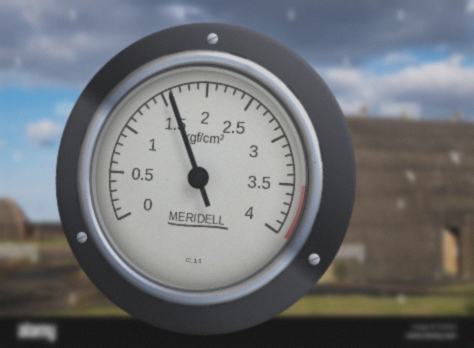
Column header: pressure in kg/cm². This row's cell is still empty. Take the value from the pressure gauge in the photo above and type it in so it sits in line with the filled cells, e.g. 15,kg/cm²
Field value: 1.6,kg/cm²
